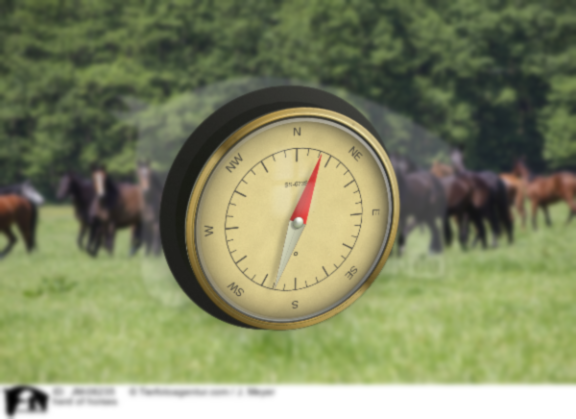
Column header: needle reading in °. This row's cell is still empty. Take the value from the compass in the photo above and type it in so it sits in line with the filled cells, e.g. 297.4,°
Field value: 20,°
